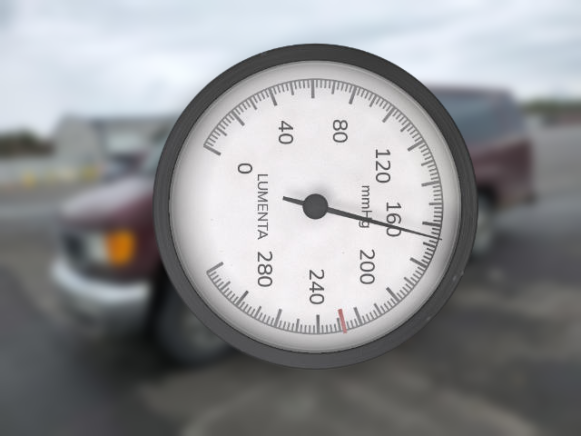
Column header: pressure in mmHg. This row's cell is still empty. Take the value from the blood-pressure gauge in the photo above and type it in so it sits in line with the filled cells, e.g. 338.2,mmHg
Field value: 166,mmHg
